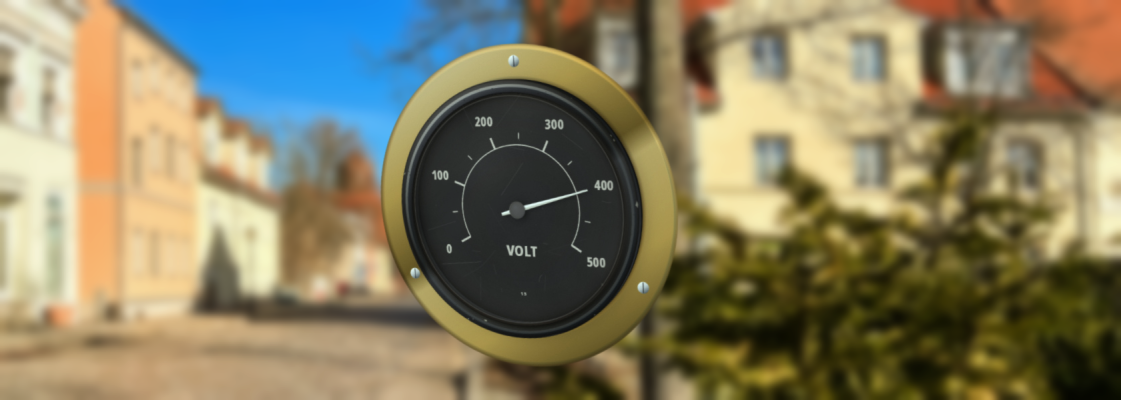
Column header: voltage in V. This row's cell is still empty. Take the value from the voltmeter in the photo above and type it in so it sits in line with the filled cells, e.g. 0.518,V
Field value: 400,V
